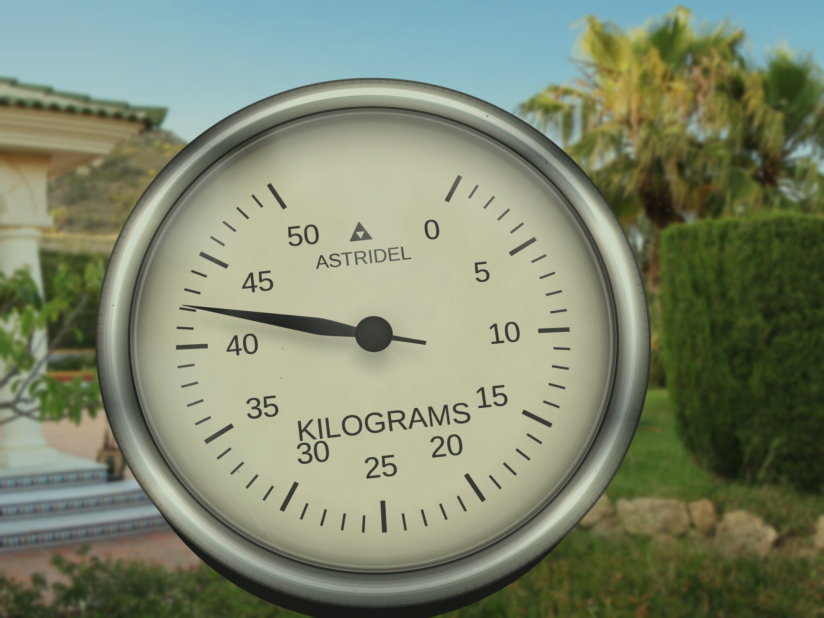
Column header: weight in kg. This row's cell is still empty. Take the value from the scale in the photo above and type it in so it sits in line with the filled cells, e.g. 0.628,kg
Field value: 42,kg
